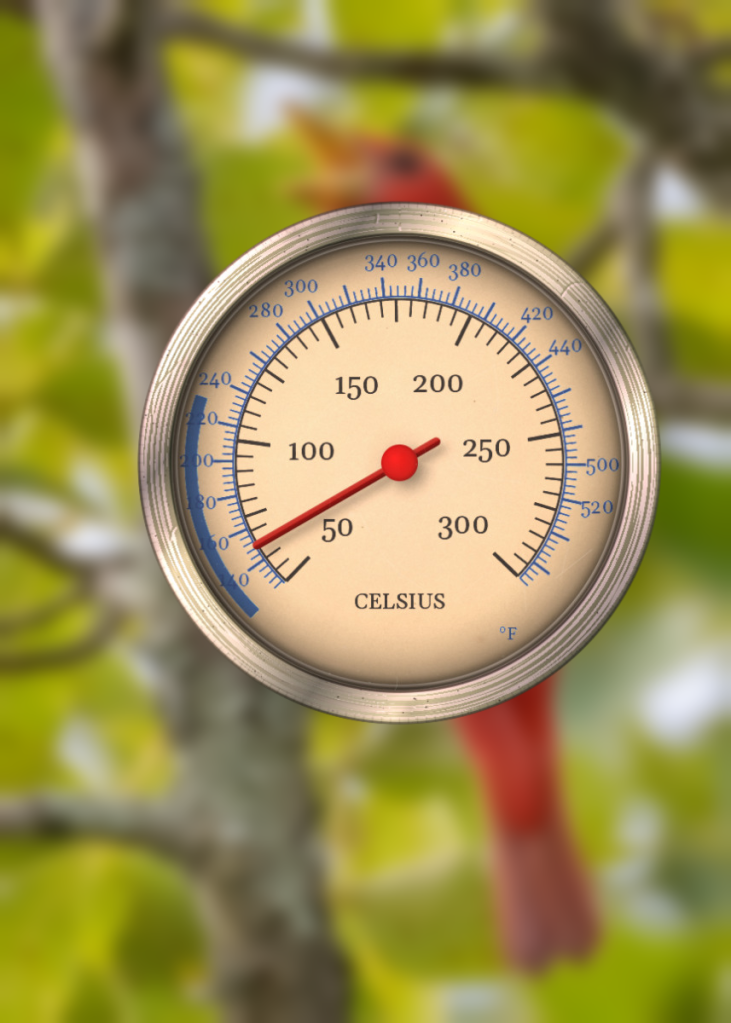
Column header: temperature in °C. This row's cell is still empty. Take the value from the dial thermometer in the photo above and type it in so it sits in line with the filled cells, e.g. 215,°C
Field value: 65,°C
